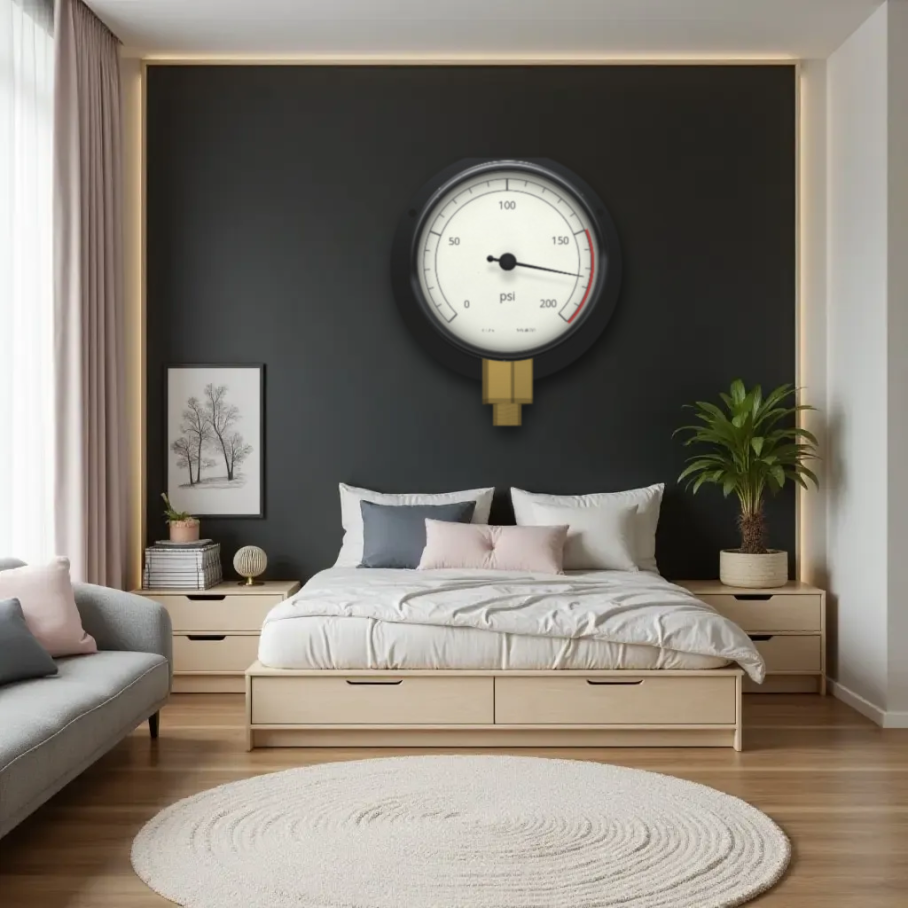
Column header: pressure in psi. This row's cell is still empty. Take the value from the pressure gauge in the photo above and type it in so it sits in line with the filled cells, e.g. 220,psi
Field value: 175,psi
